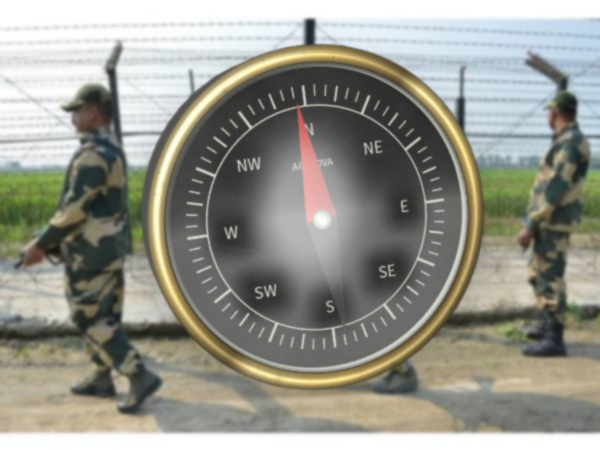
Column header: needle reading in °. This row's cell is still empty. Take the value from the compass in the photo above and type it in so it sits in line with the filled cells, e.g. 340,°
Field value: 355,°
